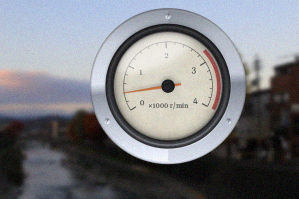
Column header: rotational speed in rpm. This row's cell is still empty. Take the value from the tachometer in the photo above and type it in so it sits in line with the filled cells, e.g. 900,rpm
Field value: 400,rpm
